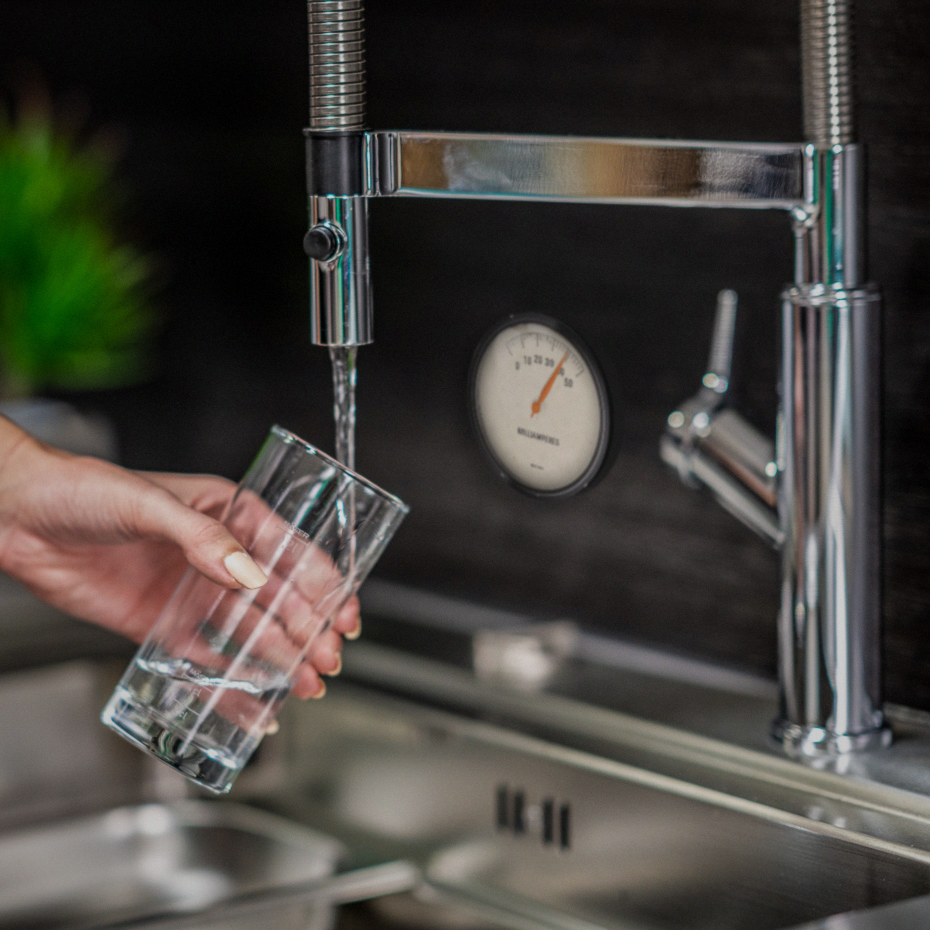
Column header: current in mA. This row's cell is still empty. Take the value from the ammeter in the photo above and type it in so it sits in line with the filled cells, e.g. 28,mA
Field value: 40,mA
